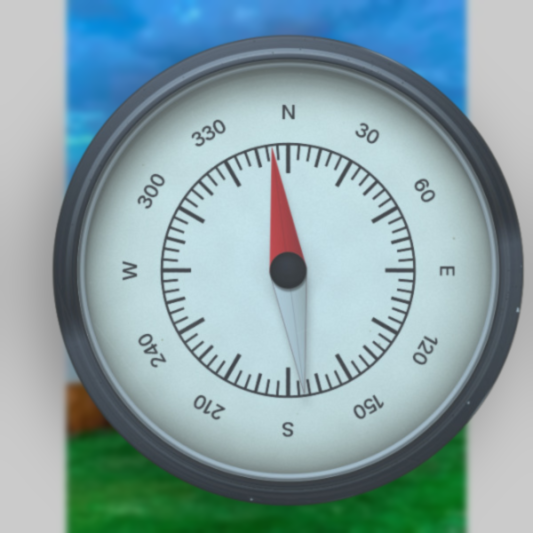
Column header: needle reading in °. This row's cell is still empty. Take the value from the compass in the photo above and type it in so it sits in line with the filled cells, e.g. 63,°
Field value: 352.5,°
